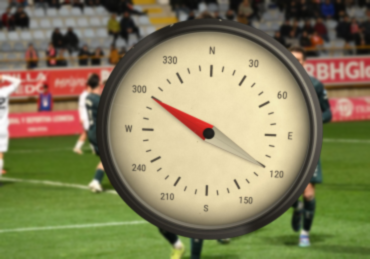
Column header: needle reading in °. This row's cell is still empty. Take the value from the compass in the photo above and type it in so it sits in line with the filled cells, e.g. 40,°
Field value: 300,°
